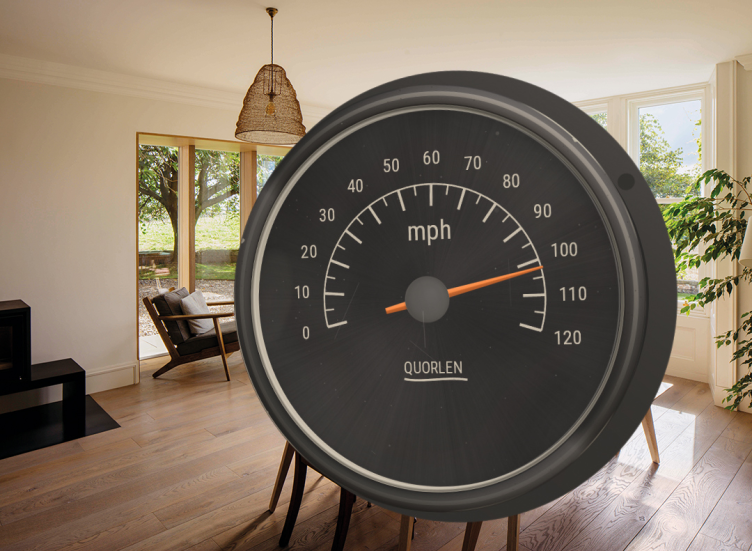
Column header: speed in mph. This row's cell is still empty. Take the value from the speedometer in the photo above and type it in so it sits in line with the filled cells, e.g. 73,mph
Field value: 102.5,mph
